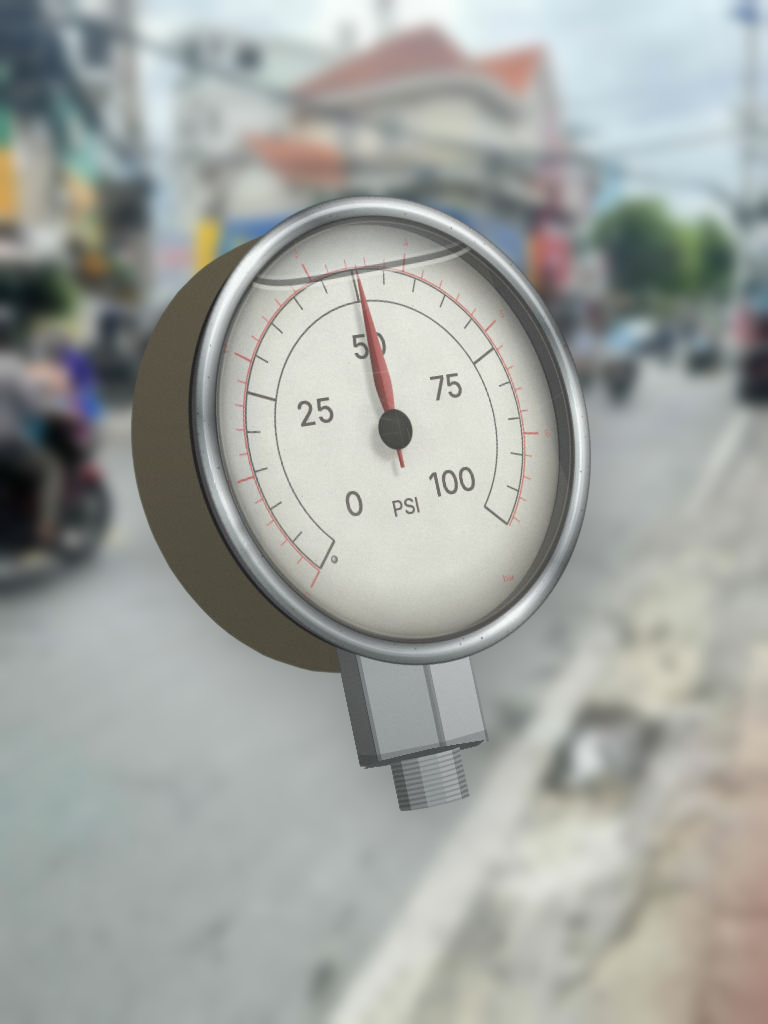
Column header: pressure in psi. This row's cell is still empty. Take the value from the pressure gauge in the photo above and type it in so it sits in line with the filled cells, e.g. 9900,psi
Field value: 50,psi
